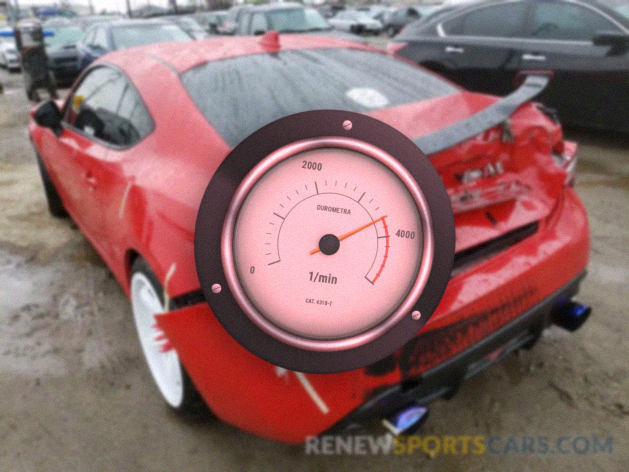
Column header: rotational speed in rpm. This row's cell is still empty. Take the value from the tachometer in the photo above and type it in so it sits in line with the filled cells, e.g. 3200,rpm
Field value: 3600,rpm
